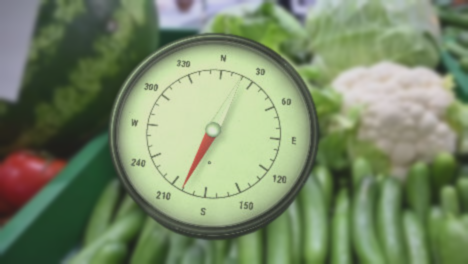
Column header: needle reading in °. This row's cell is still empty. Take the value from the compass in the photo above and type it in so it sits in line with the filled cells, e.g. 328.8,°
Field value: 200,°
